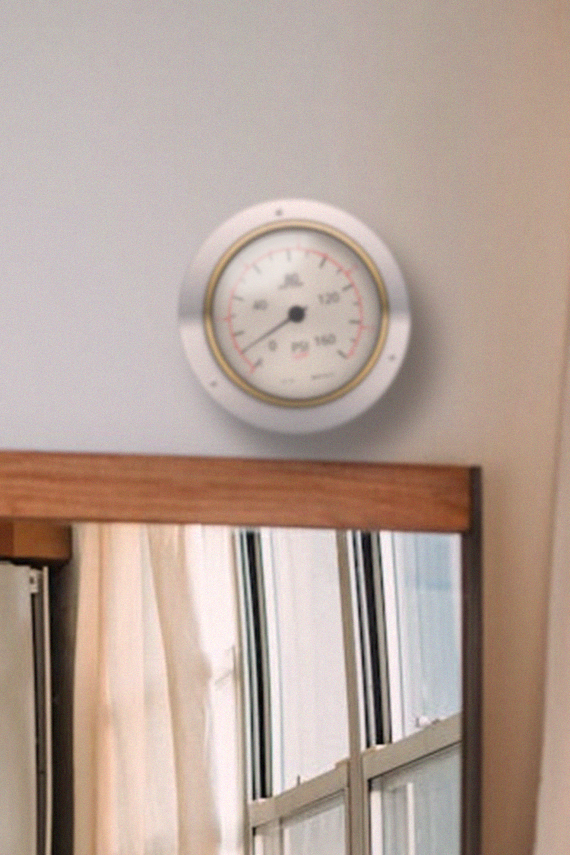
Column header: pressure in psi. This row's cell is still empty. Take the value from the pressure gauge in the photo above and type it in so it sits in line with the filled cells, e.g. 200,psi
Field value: 10,psi
